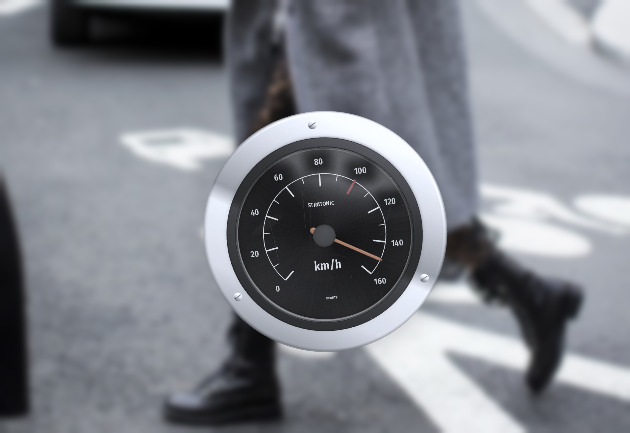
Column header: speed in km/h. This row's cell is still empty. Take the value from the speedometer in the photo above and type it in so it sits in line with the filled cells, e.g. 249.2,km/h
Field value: 150,km/h
